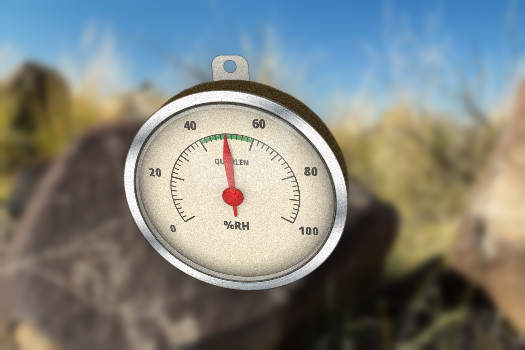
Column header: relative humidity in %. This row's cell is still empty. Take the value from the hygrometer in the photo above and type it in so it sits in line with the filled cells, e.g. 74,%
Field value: 50,%
